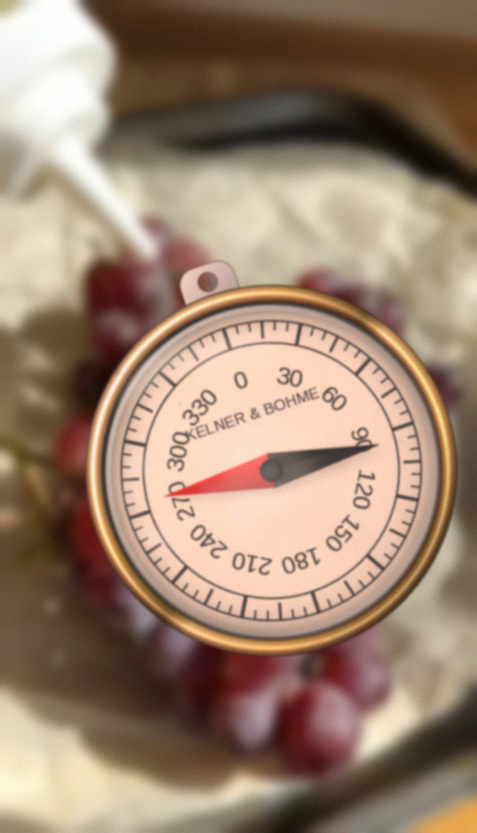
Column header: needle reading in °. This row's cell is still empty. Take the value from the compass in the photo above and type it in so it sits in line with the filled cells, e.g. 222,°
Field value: 275,°
